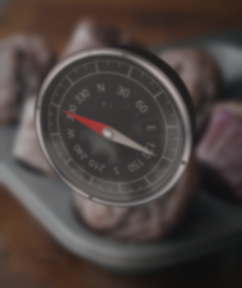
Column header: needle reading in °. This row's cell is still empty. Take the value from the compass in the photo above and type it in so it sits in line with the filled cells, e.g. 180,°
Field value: 300,°
